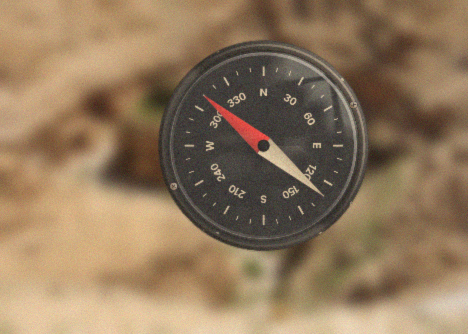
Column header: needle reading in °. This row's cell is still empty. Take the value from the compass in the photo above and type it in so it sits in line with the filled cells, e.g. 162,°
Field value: 310,°
